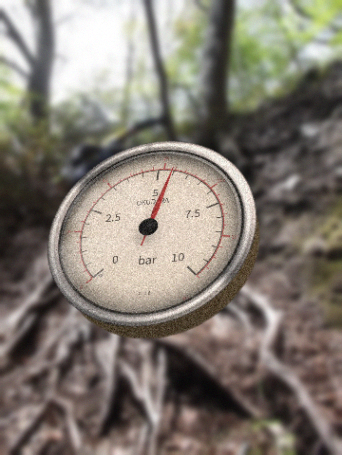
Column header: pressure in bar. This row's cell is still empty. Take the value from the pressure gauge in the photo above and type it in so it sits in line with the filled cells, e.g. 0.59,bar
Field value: 5.5,bar
